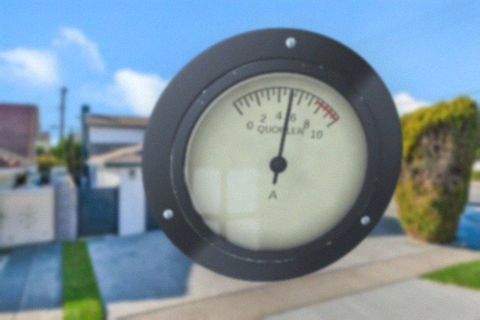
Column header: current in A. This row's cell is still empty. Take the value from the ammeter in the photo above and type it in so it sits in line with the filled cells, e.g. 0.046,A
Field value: 5,A
